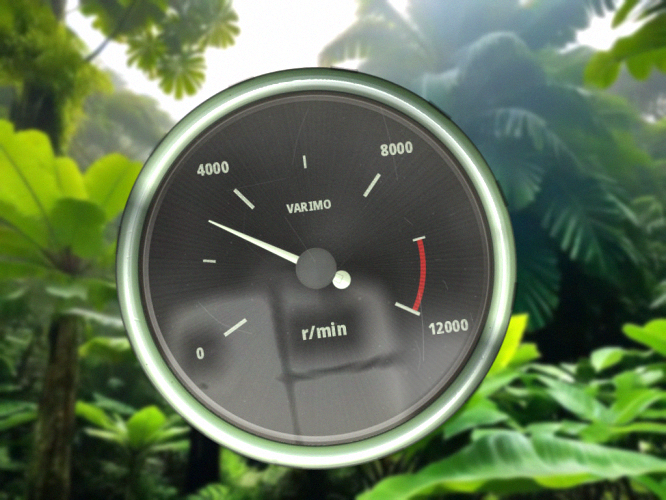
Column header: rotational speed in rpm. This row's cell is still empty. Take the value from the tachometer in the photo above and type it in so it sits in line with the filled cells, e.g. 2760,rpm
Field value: 3000,rpm
